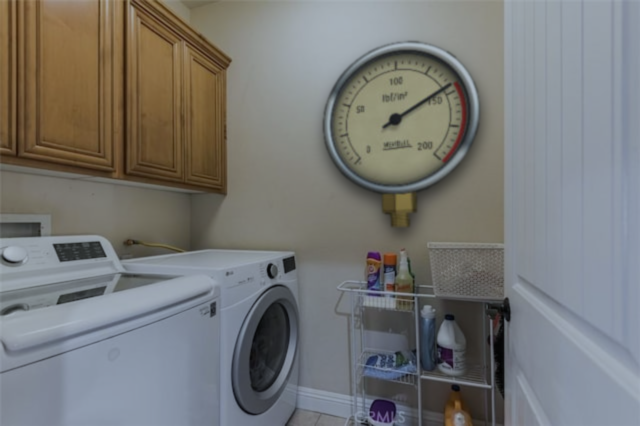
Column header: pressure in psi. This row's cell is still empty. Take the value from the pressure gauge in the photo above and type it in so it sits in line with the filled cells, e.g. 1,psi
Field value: 145,psi
